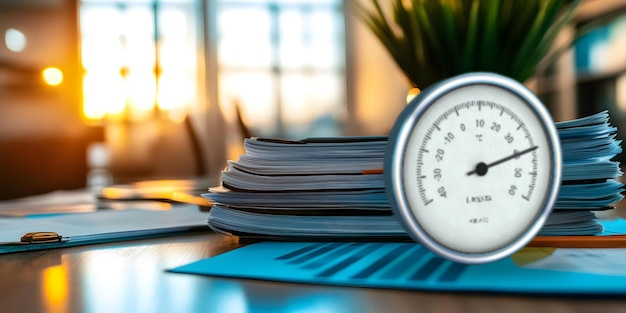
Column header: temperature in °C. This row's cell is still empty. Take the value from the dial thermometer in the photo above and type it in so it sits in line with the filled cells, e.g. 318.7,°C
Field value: 40,°C
